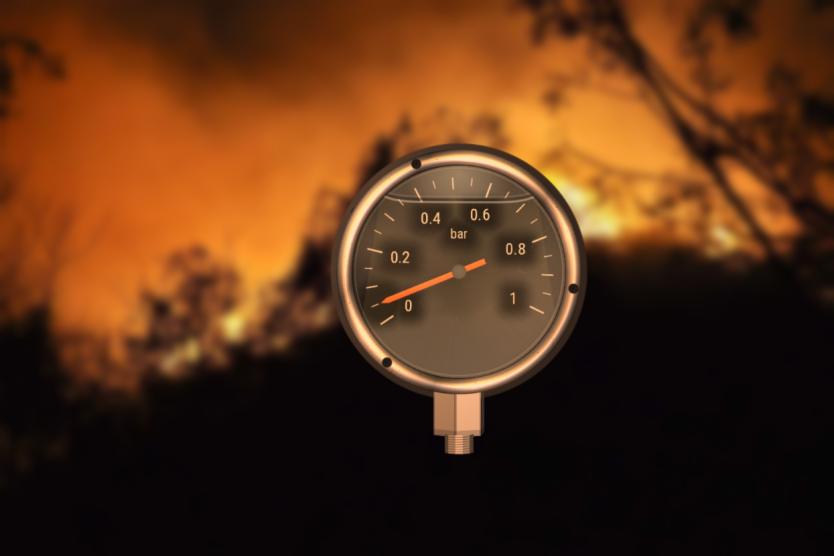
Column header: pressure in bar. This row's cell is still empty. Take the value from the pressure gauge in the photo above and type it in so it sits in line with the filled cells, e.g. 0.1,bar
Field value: 0.05,bar
